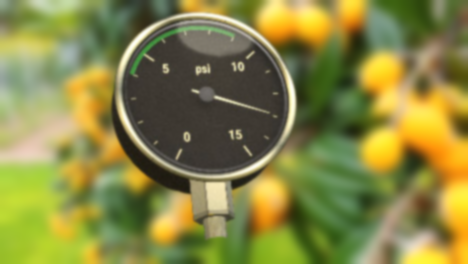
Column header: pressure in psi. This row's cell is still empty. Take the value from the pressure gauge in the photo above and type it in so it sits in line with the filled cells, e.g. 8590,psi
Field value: 13,psi
